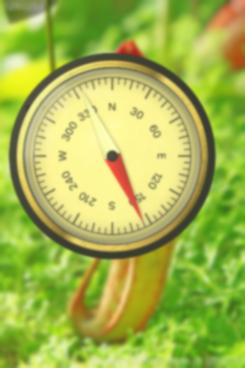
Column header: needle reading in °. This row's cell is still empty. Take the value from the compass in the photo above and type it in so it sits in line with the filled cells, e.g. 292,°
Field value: 155,°
